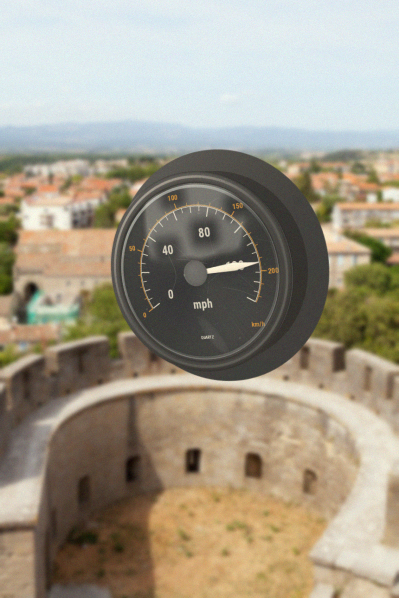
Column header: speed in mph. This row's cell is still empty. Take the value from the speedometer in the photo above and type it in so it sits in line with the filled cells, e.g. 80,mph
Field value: 120,mph
